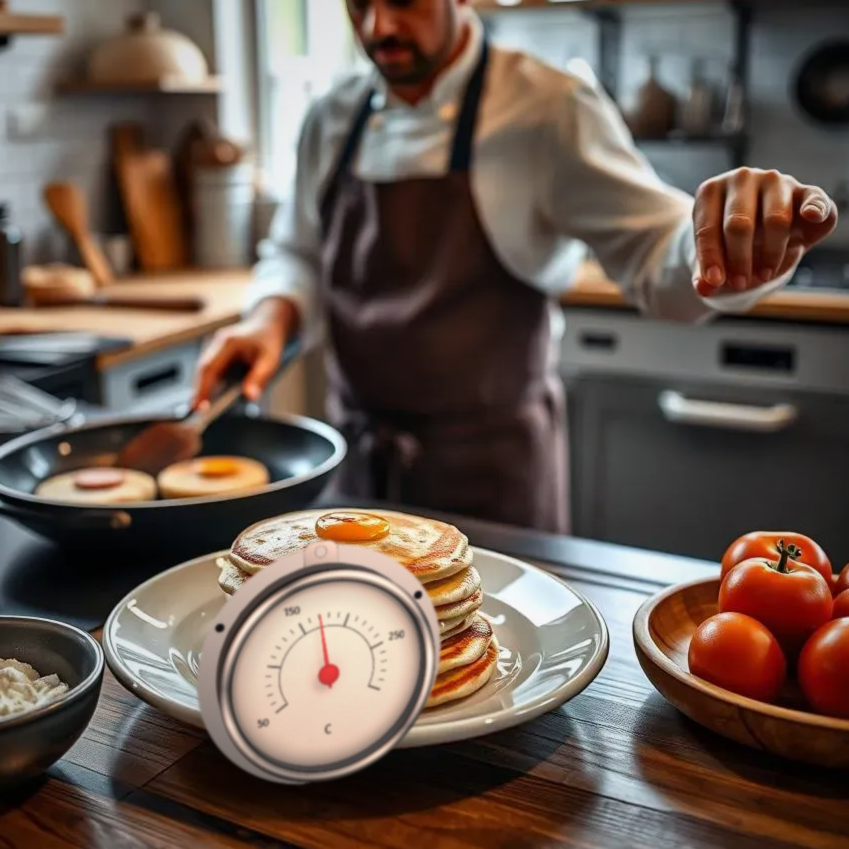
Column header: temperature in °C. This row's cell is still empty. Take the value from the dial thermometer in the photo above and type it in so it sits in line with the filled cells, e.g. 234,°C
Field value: 170,°C
